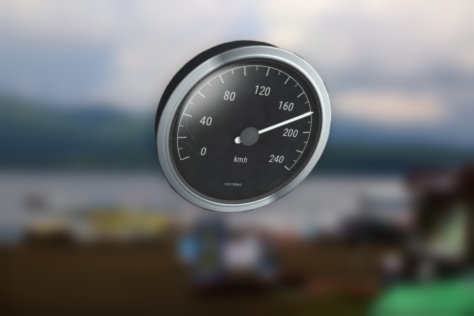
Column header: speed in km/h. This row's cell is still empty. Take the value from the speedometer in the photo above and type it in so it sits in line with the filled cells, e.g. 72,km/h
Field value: 180,km/h
